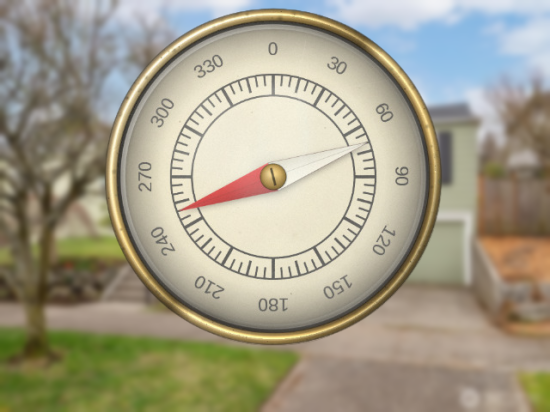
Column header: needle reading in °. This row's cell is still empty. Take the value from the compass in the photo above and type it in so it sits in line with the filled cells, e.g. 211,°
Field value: 250,°
